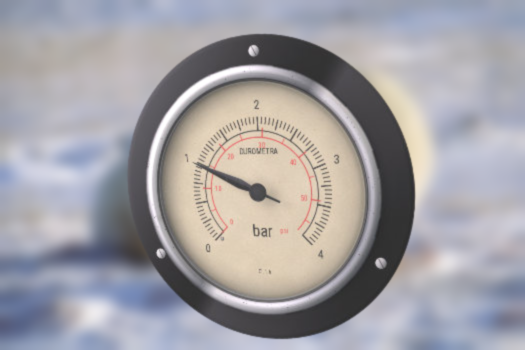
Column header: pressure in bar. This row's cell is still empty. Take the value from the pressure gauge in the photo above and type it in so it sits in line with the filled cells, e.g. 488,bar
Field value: 1,bar
